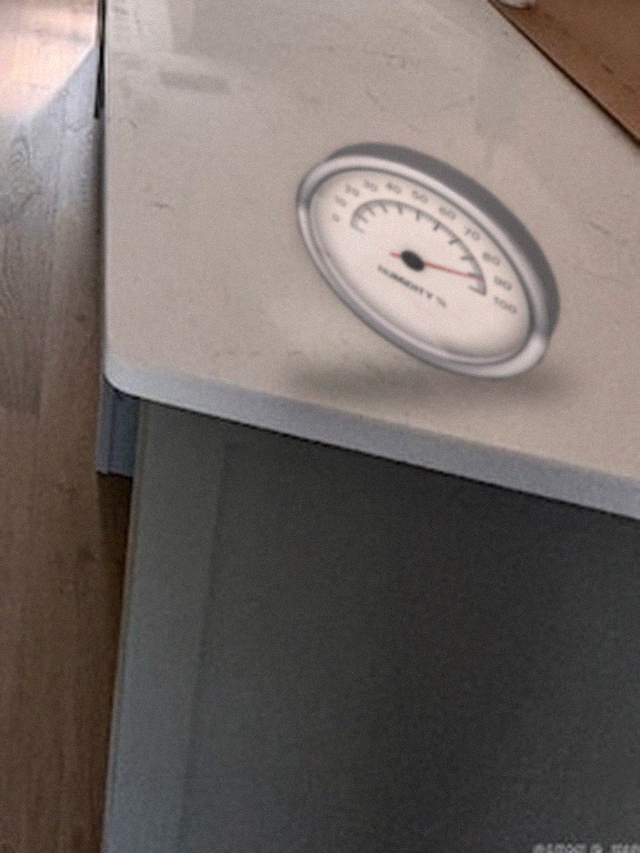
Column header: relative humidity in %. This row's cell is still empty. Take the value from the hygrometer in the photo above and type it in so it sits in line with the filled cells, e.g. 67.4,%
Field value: 90,%
